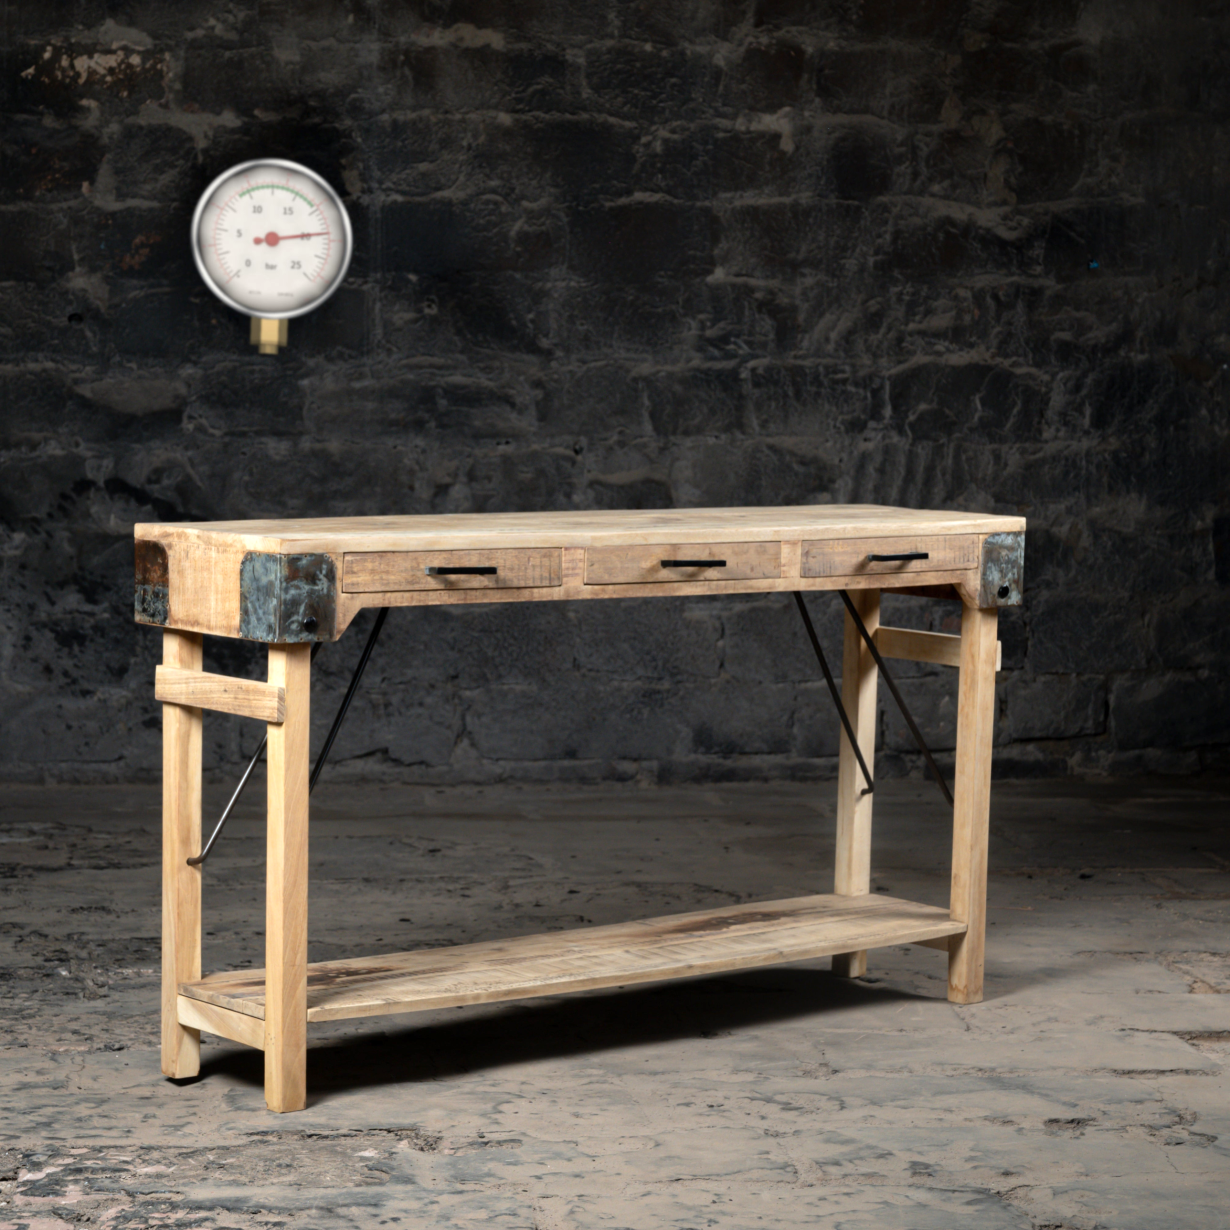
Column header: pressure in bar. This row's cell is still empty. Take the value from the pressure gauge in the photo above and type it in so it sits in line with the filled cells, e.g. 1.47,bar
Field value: 20,bar
